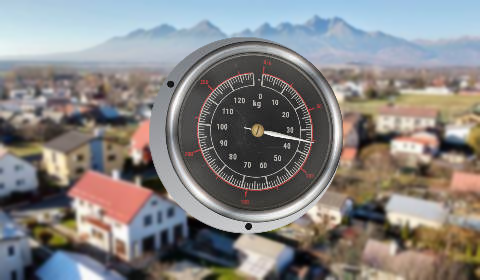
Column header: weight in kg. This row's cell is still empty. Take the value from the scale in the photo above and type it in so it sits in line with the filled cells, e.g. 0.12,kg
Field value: 35,kg
